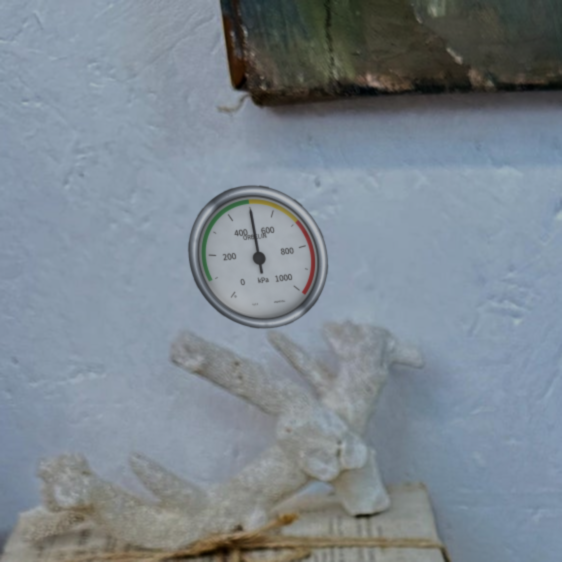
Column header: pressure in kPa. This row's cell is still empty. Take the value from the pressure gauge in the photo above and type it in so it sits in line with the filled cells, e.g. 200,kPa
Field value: 500,kPa
